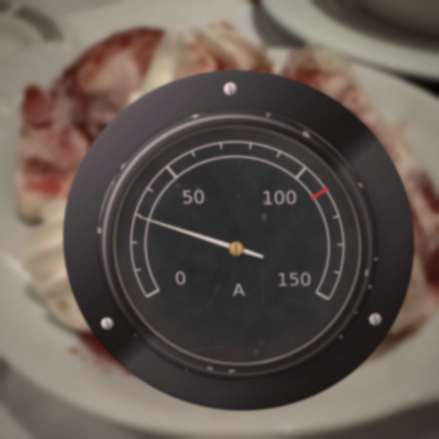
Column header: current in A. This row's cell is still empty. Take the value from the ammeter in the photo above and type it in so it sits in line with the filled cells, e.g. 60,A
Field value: 30,A
